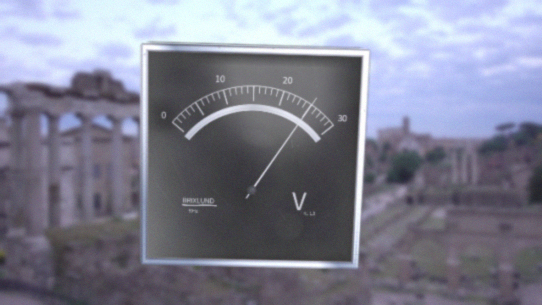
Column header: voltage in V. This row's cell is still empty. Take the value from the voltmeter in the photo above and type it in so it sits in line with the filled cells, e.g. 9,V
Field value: 25,V
